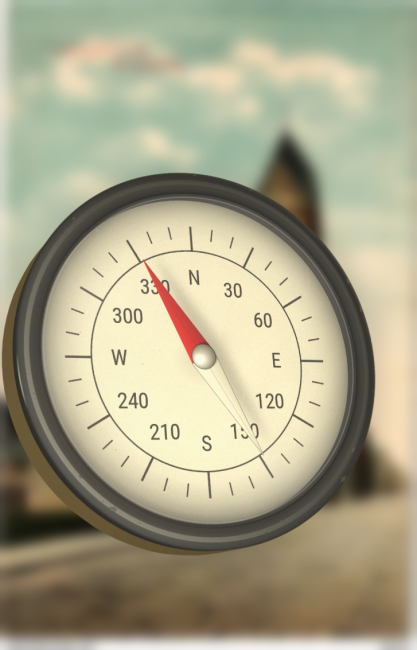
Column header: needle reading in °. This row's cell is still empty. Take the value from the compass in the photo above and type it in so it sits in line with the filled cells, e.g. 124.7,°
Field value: 330,°
